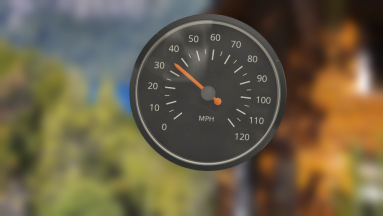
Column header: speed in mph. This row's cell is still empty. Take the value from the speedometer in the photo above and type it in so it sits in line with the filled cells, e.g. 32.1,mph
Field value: 35,mph
